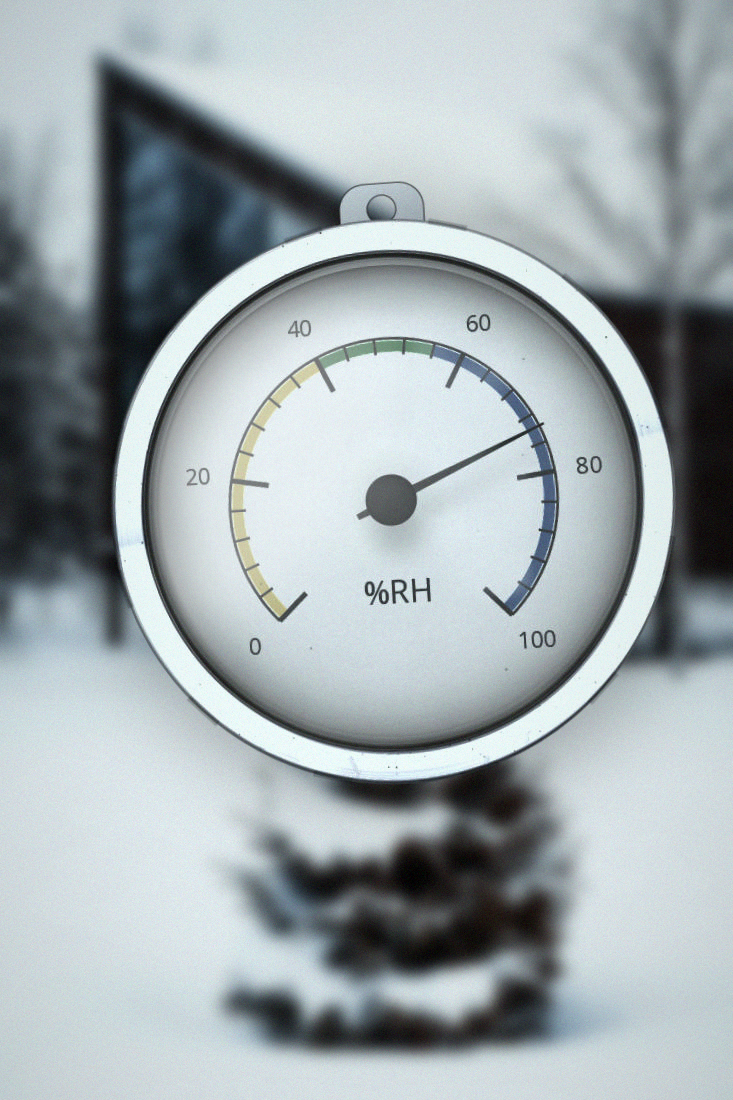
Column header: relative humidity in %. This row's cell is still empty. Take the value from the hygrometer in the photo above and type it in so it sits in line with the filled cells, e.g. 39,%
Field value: 74,%
